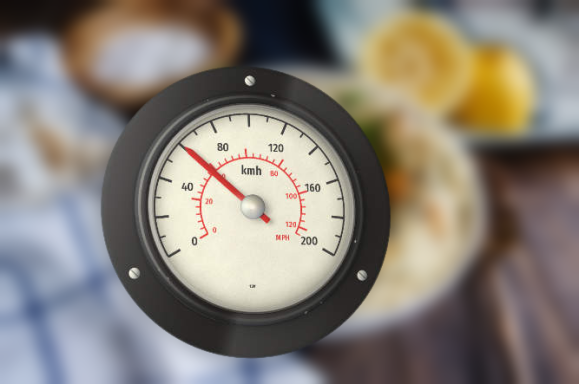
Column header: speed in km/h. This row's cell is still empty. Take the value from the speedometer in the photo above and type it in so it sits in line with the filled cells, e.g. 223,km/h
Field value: 60,km/h
